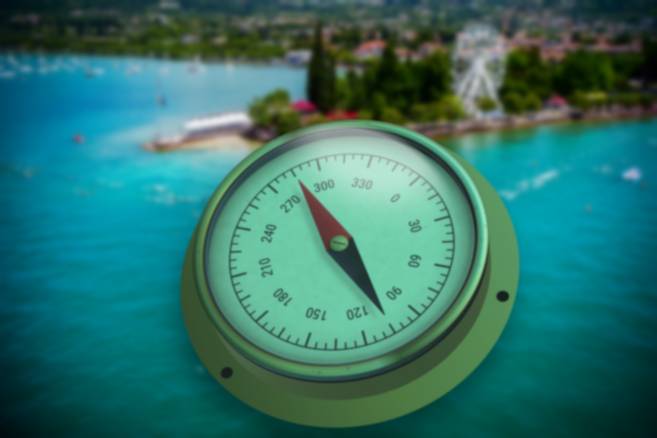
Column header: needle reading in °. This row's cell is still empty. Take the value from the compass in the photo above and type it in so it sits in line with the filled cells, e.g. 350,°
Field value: 285,°
